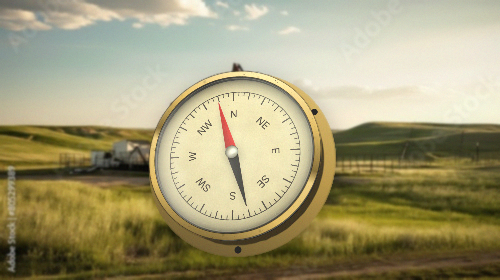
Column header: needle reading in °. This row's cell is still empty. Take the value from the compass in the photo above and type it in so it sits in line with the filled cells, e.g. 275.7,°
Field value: 345,°
